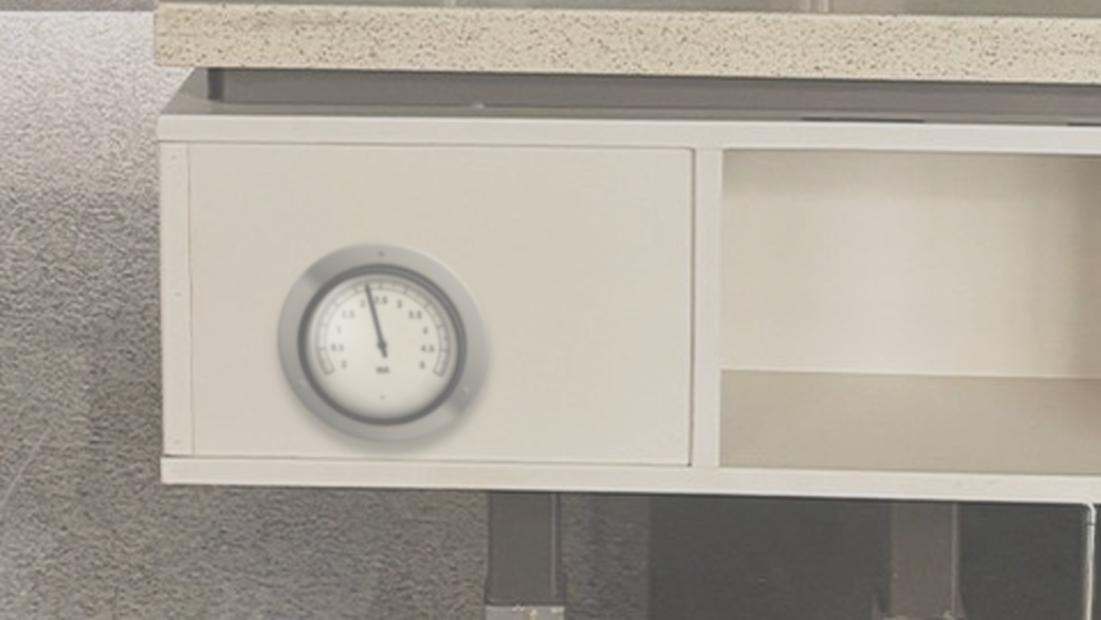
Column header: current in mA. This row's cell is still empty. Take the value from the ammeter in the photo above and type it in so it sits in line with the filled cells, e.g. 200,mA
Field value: 2.25,mA
